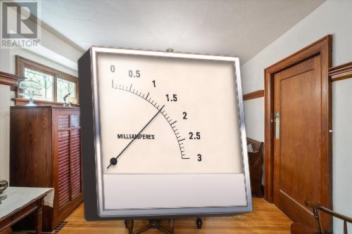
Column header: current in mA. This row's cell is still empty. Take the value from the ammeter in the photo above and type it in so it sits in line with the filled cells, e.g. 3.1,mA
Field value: 1.5,mA
